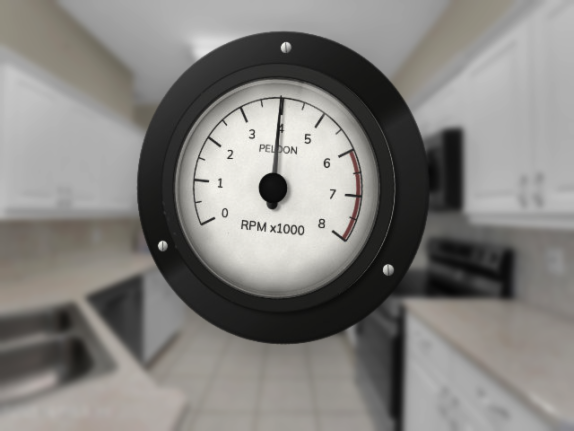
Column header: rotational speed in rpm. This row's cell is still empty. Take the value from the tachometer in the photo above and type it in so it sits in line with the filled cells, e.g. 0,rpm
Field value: 4000,rpm
